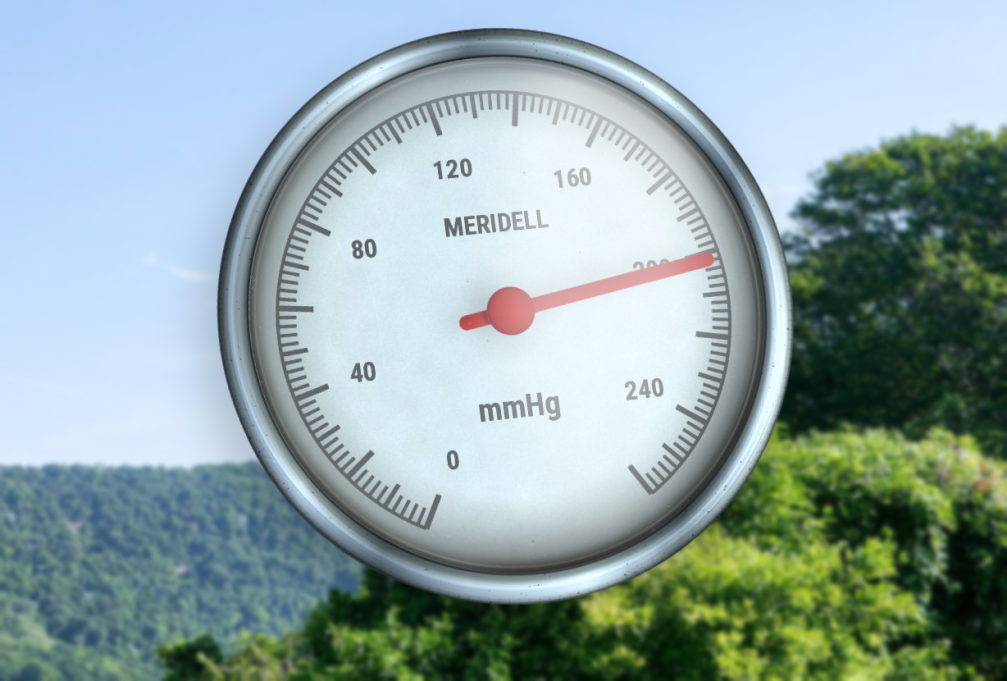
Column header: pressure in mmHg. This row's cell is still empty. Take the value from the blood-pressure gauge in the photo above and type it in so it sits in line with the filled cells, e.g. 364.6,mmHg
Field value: 202,mmHg
